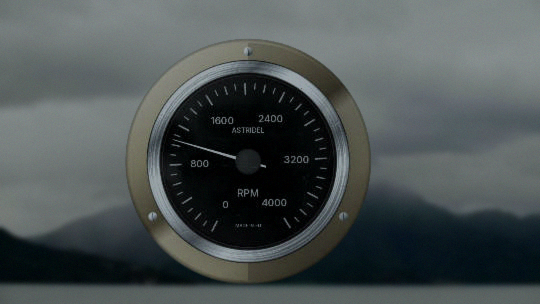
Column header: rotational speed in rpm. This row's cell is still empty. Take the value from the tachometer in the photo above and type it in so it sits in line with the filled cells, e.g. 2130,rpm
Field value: 1050,rpm
